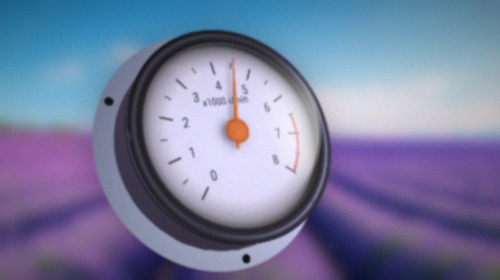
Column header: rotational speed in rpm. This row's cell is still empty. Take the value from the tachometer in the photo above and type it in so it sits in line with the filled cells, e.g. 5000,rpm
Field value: 4500,rpm
